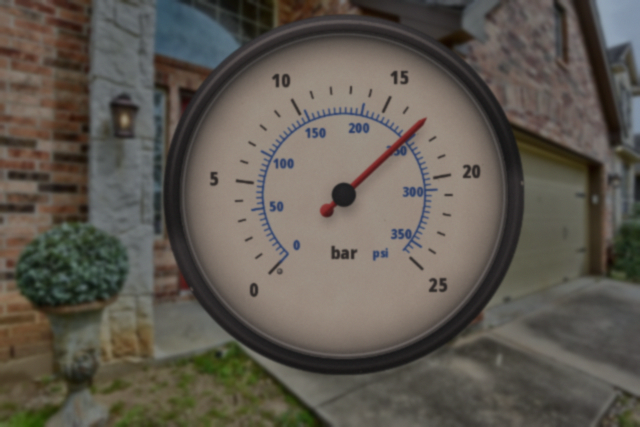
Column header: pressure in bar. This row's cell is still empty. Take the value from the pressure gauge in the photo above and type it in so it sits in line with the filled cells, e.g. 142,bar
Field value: 17,bar
